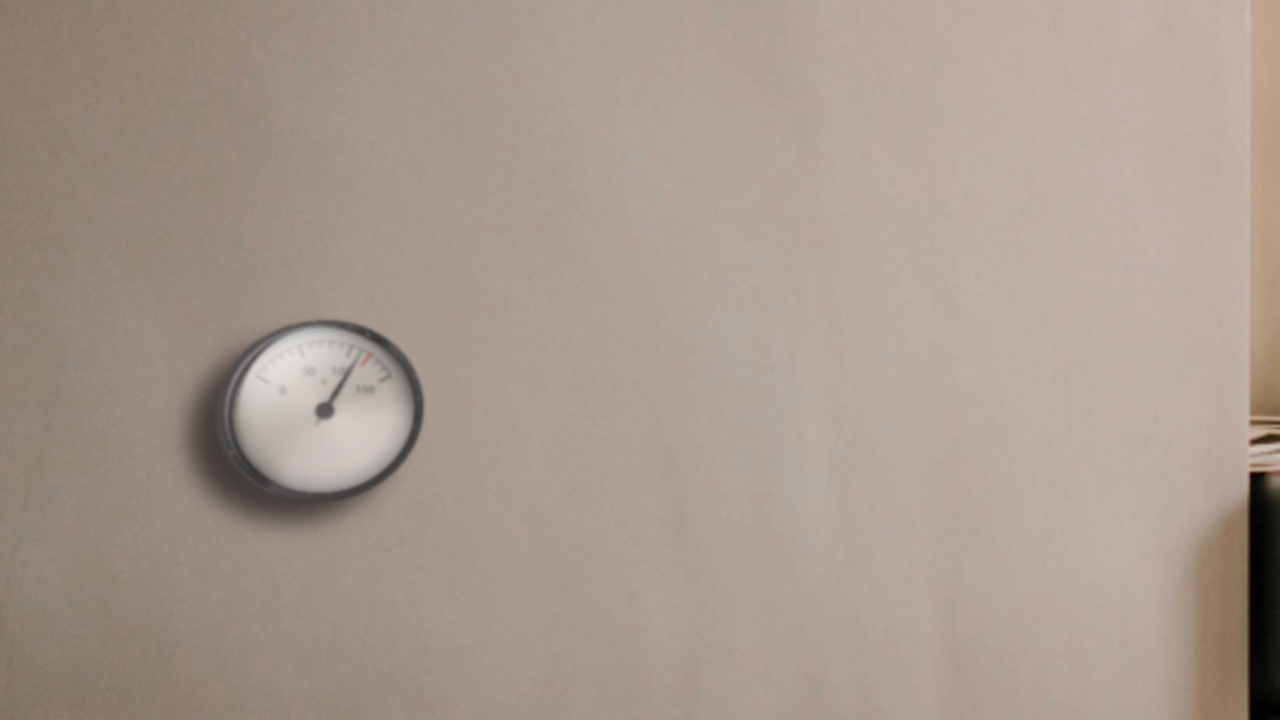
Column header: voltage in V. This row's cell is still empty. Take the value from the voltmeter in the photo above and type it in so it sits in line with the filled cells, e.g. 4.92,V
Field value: 110,V
